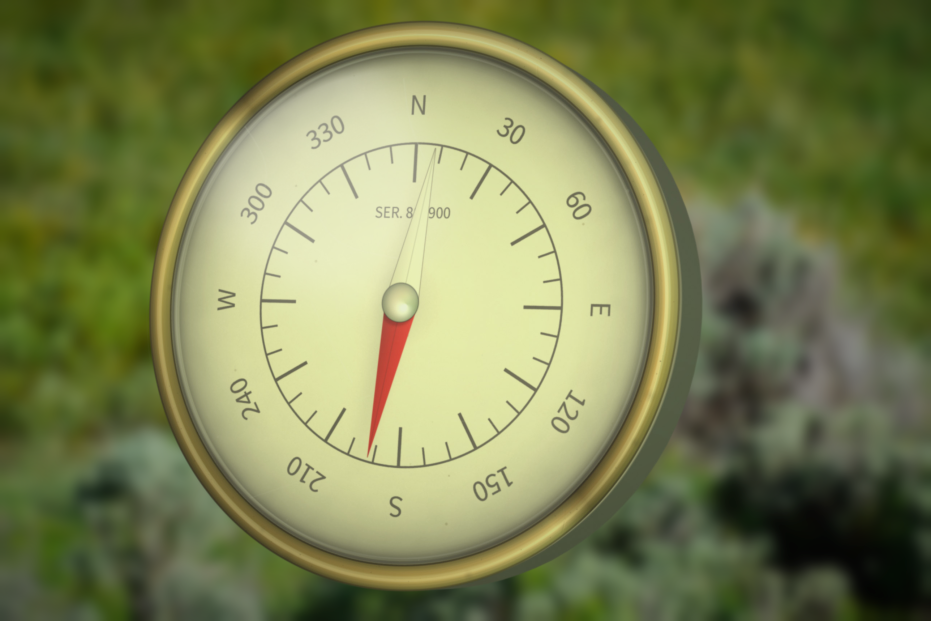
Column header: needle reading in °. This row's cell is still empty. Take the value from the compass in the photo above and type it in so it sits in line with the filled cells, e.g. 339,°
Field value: 190,°
